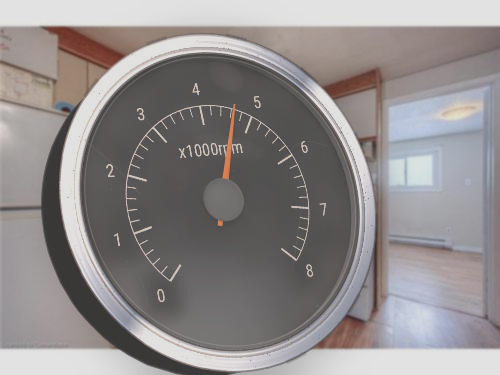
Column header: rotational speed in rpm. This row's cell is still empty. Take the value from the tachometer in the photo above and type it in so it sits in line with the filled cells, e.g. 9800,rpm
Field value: 4600,rpm
